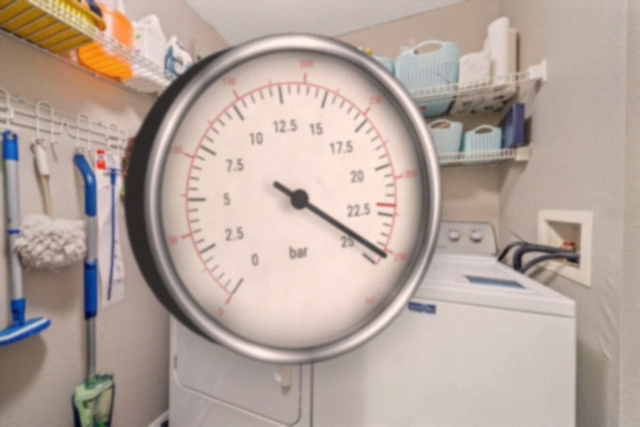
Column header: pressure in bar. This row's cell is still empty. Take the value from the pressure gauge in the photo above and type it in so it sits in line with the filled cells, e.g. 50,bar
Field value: 24.5,bar
